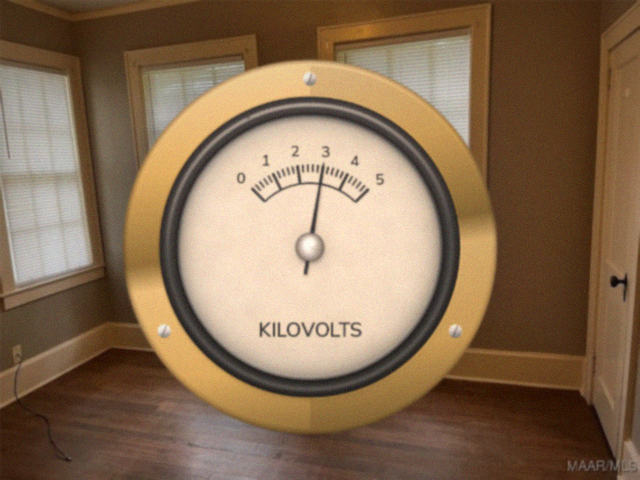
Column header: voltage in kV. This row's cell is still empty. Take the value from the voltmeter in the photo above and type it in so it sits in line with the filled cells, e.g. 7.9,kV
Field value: 3,kV
